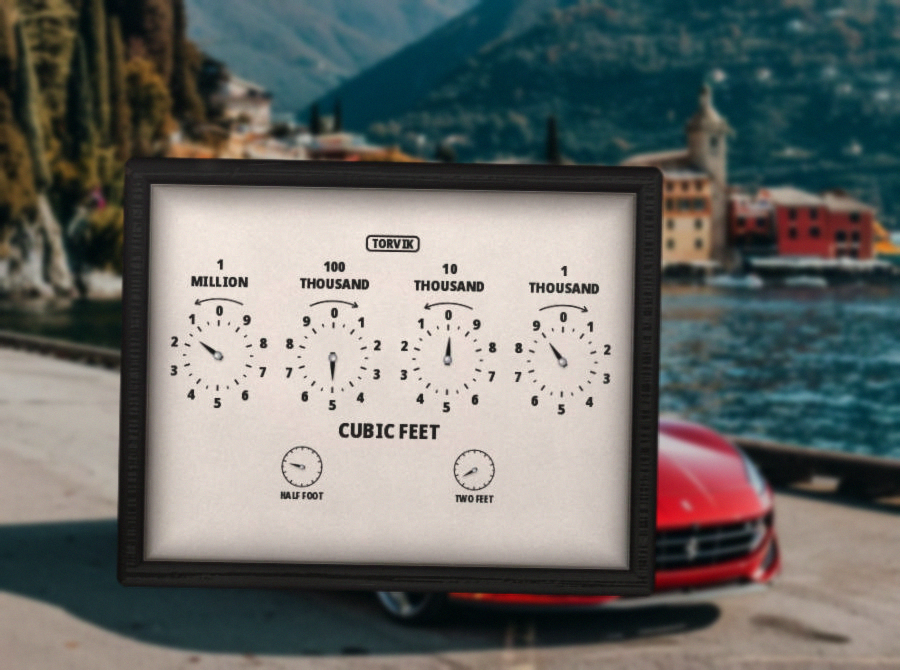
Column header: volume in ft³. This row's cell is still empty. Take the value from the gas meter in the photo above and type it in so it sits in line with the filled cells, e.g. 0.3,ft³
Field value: 149900,ft³
